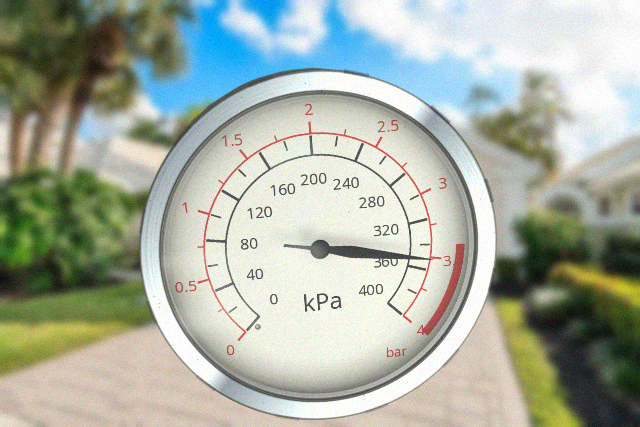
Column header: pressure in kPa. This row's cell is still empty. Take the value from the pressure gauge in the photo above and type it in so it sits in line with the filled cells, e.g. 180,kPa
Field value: 350,kPa
